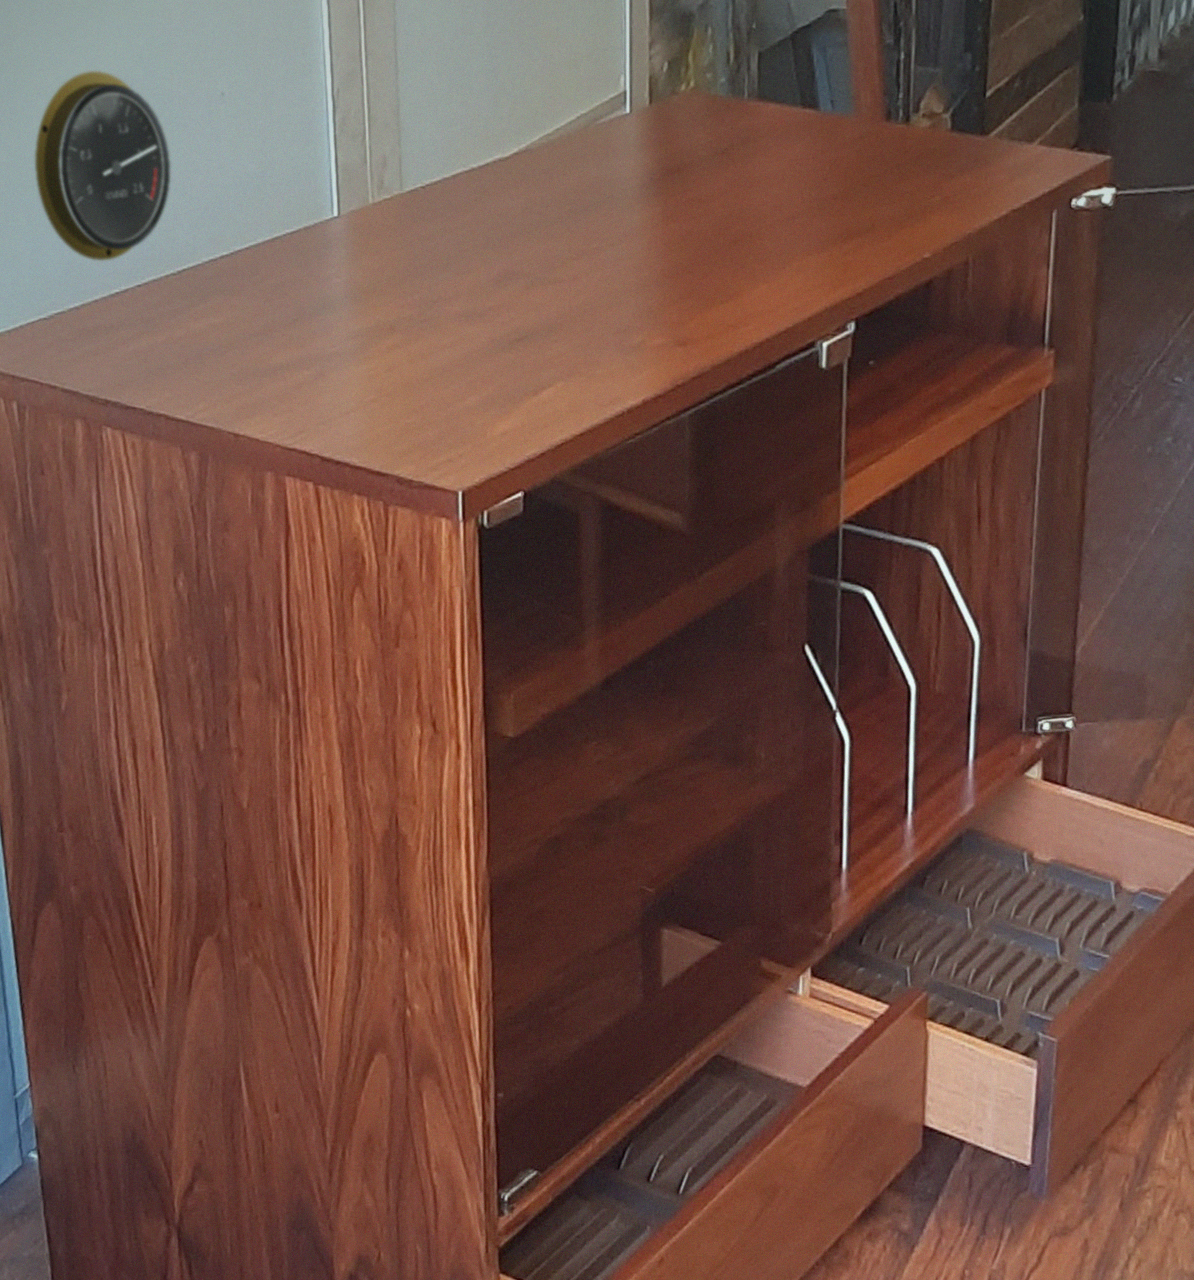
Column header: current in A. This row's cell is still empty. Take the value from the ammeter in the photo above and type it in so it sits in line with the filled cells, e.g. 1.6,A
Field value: 2,A
